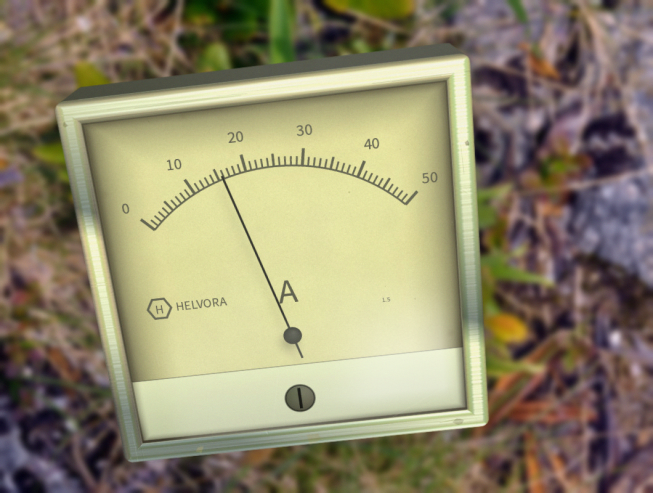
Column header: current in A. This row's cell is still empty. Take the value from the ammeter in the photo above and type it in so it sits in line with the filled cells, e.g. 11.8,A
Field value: 16,A
